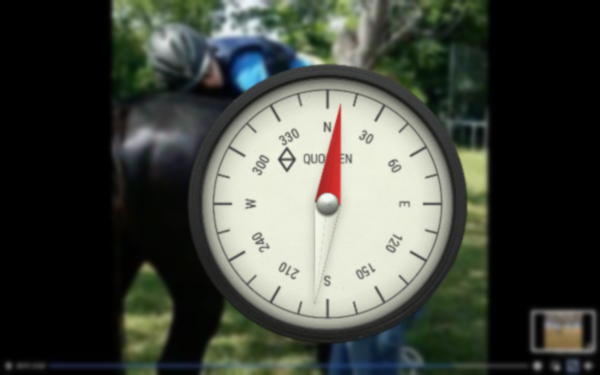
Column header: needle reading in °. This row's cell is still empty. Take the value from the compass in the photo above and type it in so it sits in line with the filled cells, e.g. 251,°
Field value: 7.5,°
